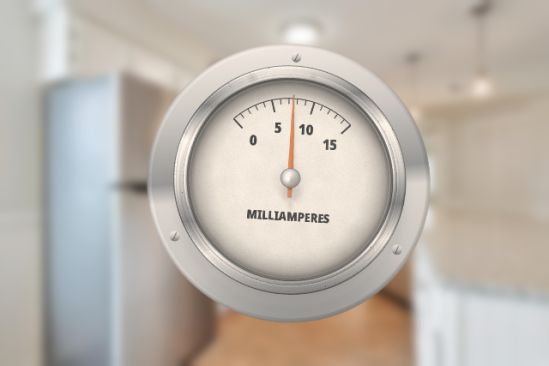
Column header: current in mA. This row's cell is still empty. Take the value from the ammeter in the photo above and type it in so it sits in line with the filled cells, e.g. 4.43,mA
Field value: 7.5,mA
